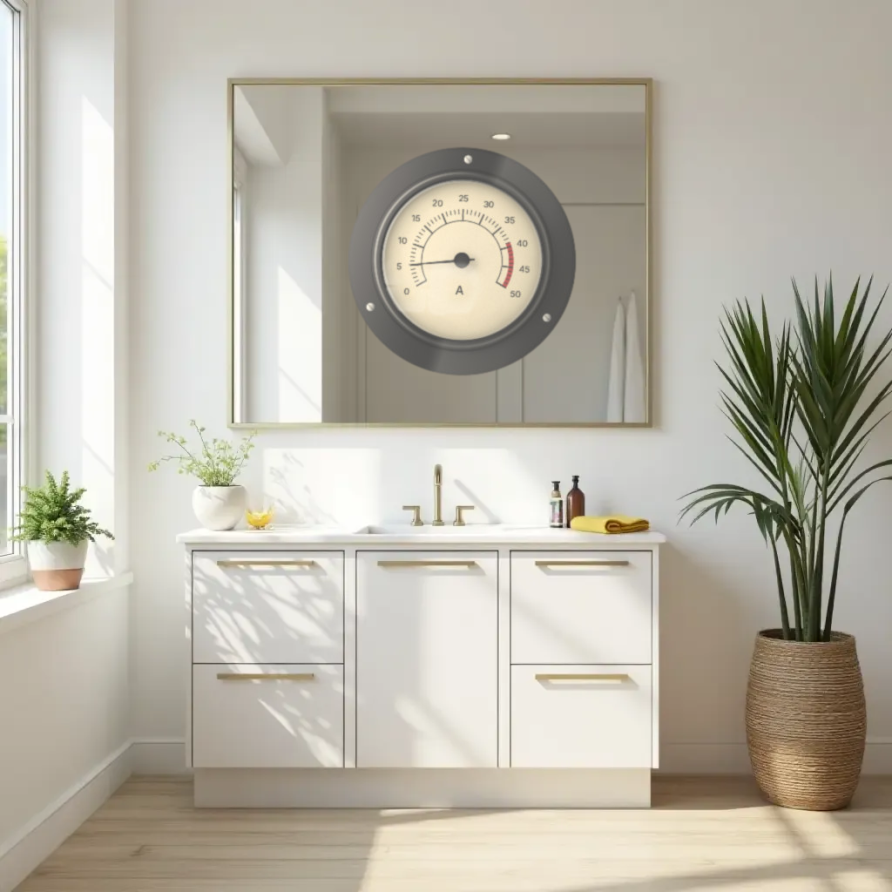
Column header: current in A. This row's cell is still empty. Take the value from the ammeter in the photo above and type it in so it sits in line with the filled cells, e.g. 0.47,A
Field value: 5,A
